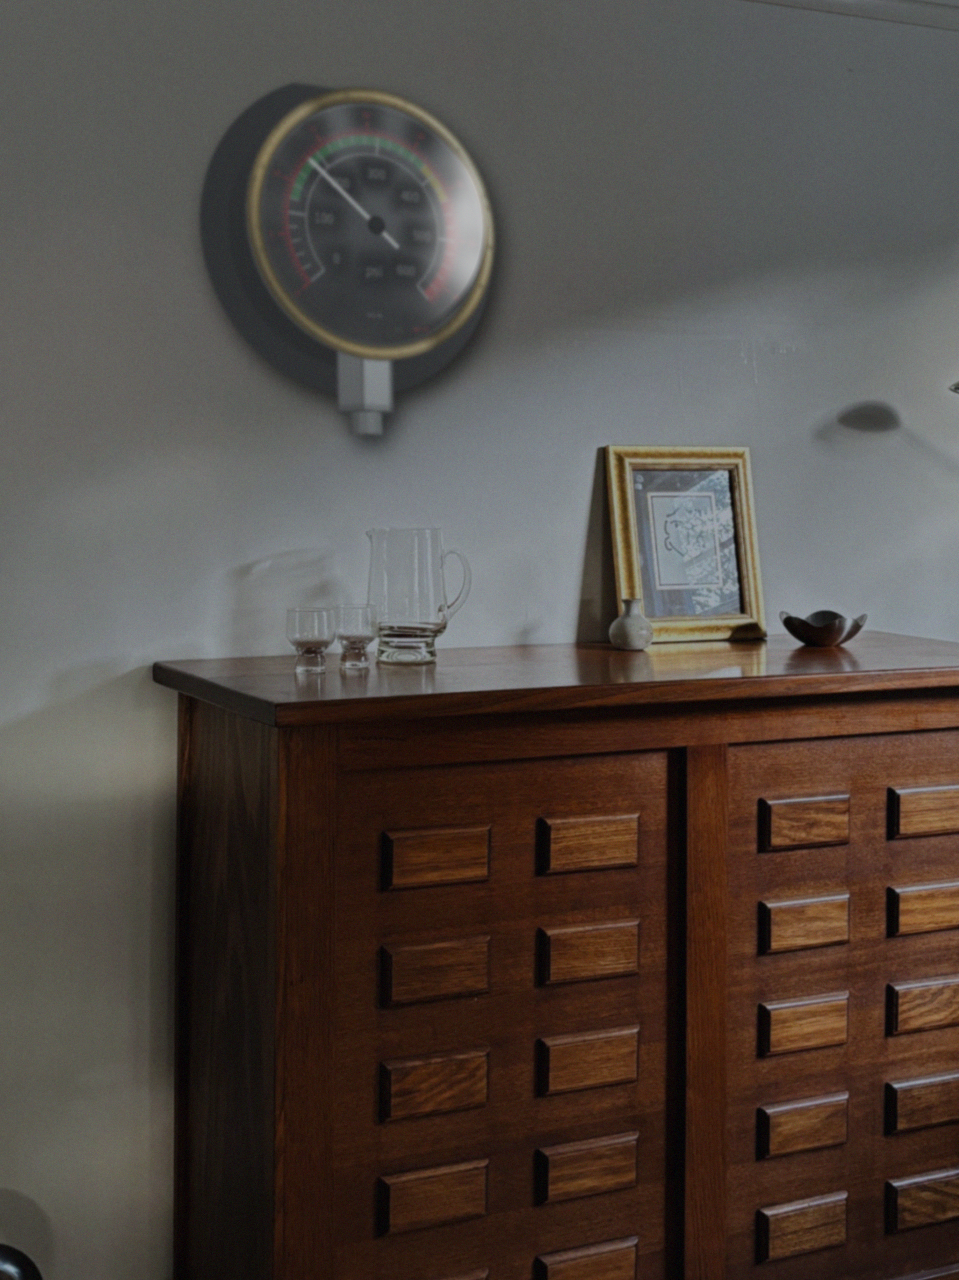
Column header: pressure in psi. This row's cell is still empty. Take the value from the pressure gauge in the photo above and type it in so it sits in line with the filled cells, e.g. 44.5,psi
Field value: 180,psi
